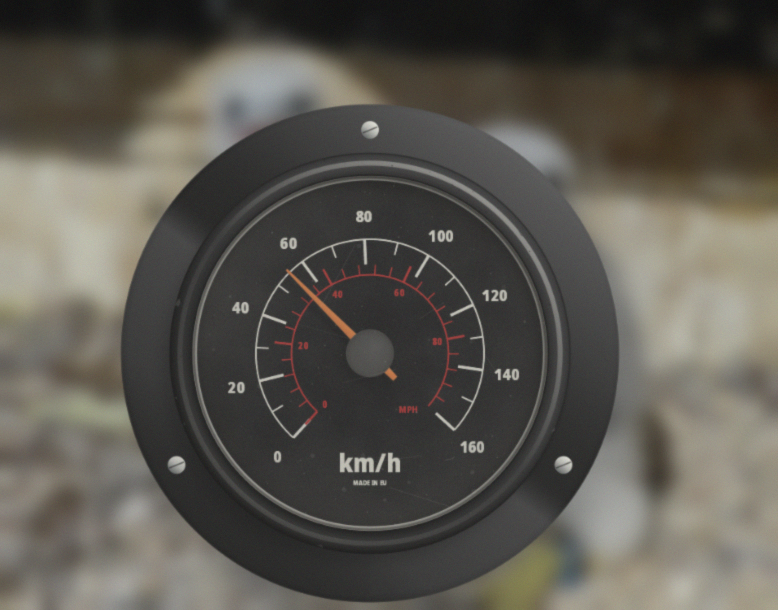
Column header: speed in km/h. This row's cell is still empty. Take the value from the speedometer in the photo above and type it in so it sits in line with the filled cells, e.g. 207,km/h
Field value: 55,km/h
